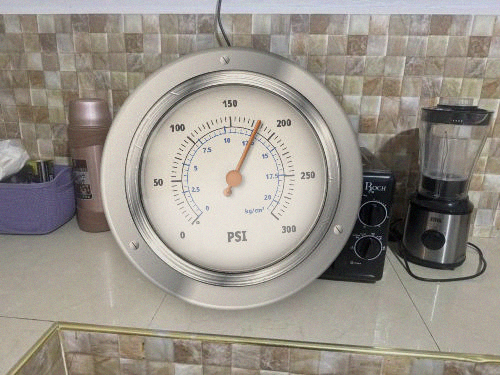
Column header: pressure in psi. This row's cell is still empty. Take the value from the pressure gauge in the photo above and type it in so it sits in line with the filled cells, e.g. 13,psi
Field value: 180,psi
